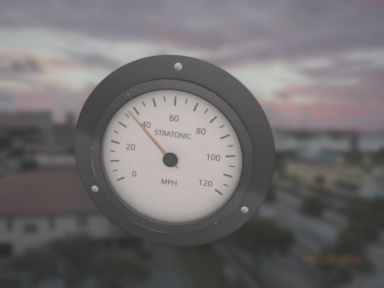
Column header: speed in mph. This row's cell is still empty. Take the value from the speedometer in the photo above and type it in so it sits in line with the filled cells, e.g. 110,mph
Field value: 37.5,mph
